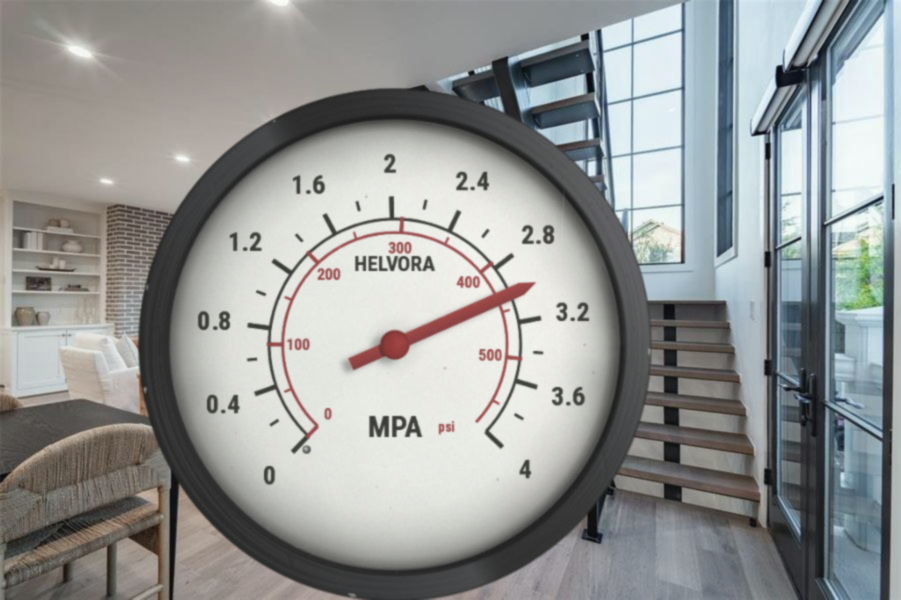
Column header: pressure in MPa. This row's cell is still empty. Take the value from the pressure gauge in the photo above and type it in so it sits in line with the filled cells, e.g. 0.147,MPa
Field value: 3,MPa
